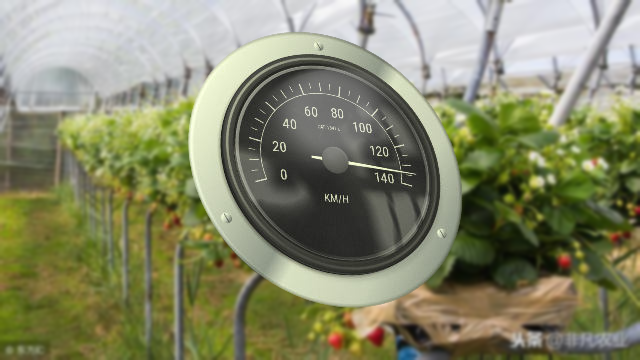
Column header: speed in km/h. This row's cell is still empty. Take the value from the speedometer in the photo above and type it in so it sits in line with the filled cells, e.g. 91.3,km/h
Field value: 135,km/h
